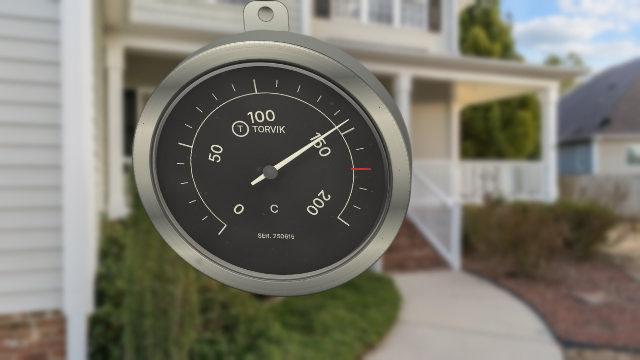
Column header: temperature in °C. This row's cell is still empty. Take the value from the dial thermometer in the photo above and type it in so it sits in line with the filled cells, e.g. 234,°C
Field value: 145,°C
